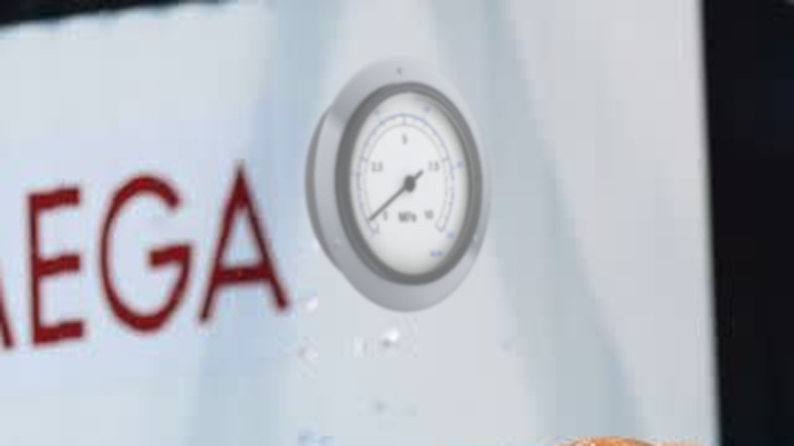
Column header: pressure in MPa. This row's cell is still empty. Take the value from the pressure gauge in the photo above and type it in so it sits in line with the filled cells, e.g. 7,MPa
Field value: 0.5,MPa
